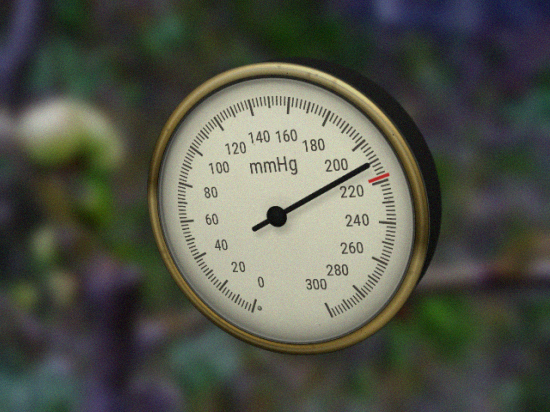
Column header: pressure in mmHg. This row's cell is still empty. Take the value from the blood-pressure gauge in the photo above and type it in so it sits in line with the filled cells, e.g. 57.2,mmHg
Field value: 210,mmHg
